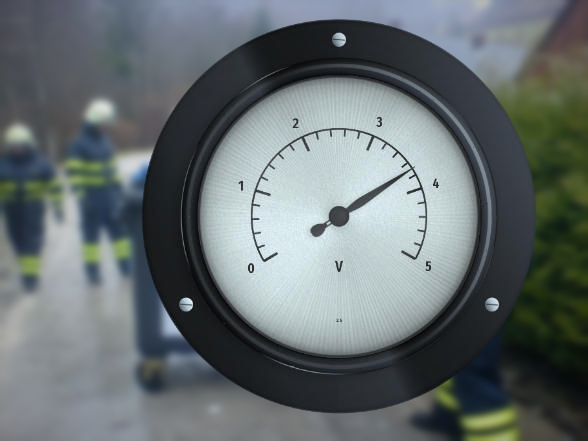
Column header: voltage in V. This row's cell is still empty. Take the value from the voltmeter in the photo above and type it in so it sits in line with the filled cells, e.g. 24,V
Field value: 3.7,V
